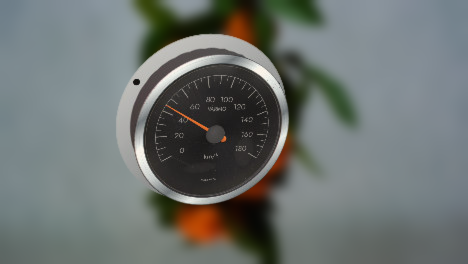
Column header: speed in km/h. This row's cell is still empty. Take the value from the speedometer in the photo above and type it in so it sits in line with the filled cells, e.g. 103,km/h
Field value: 45,km/h
